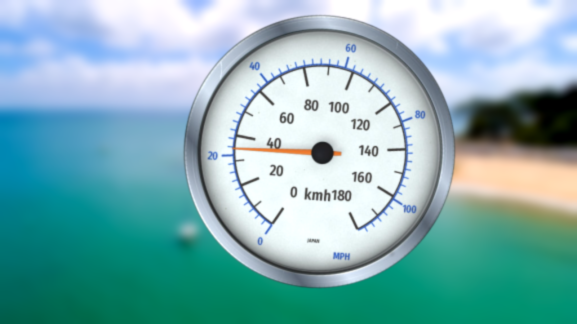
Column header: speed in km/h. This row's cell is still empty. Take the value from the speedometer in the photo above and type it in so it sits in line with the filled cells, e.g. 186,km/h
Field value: 35,km/h
